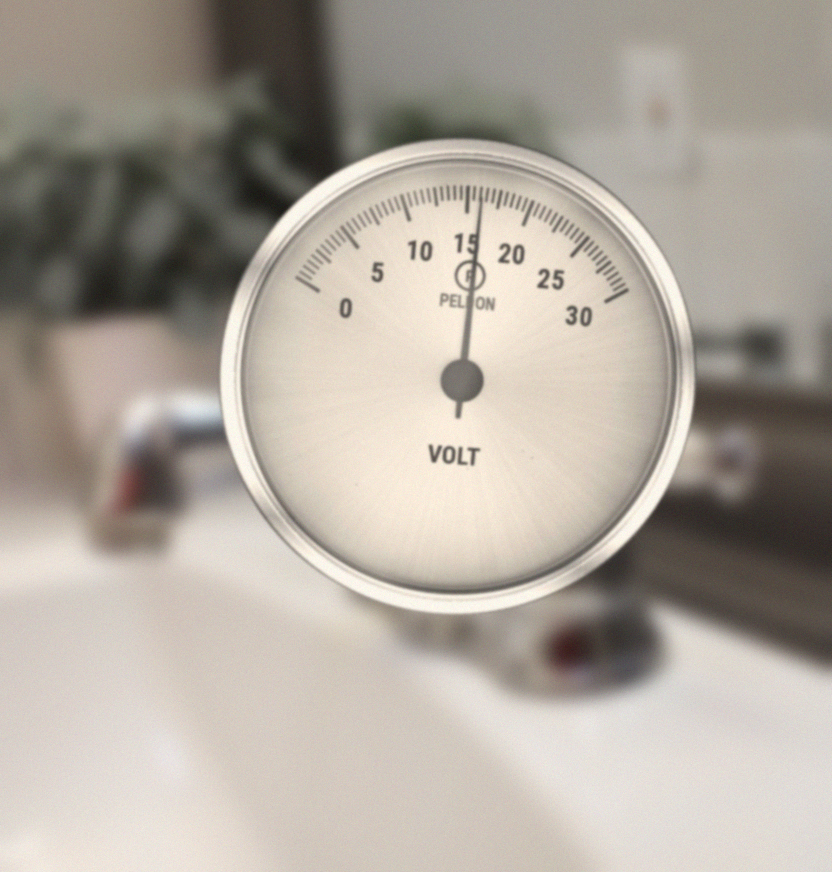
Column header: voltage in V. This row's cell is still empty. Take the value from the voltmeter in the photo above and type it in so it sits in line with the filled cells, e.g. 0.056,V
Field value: 16,V
